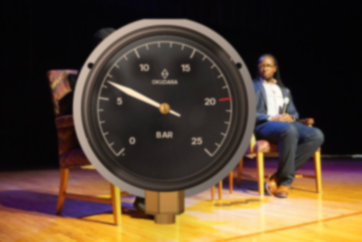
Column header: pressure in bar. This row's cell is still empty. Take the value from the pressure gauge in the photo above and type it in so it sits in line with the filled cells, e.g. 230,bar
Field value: 6.5,bar
